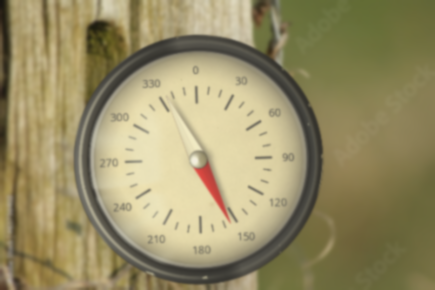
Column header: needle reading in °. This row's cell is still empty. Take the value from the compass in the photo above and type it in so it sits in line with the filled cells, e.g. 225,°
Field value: 155,°
